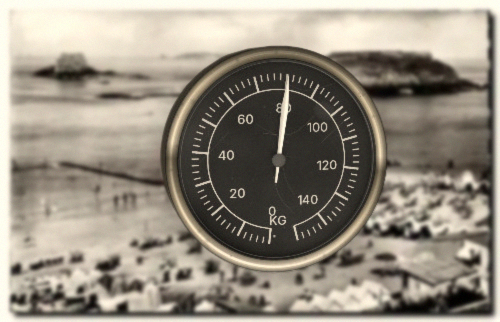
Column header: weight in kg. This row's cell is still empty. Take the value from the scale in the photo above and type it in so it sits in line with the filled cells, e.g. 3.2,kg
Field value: 80,kg
